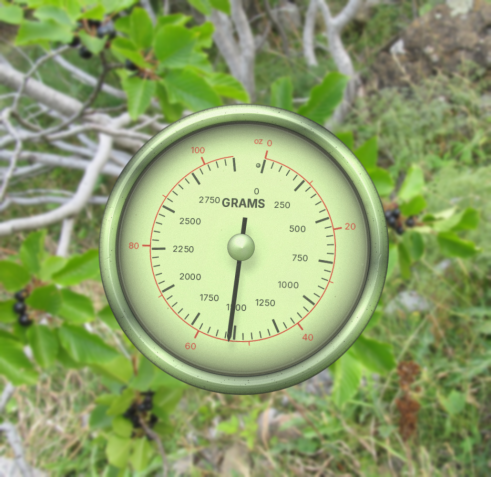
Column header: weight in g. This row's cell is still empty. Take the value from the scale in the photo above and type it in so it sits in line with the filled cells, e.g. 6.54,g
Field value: 1525,g
